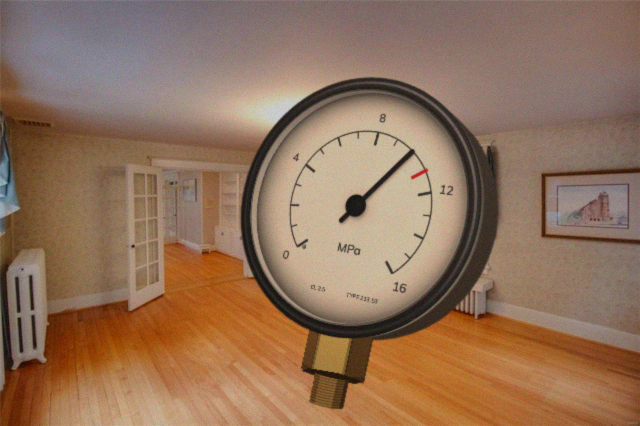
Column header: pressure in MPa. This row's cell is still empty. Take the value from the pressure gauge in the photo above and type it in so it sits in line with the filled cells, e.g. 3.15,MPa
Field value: 10,MPa
